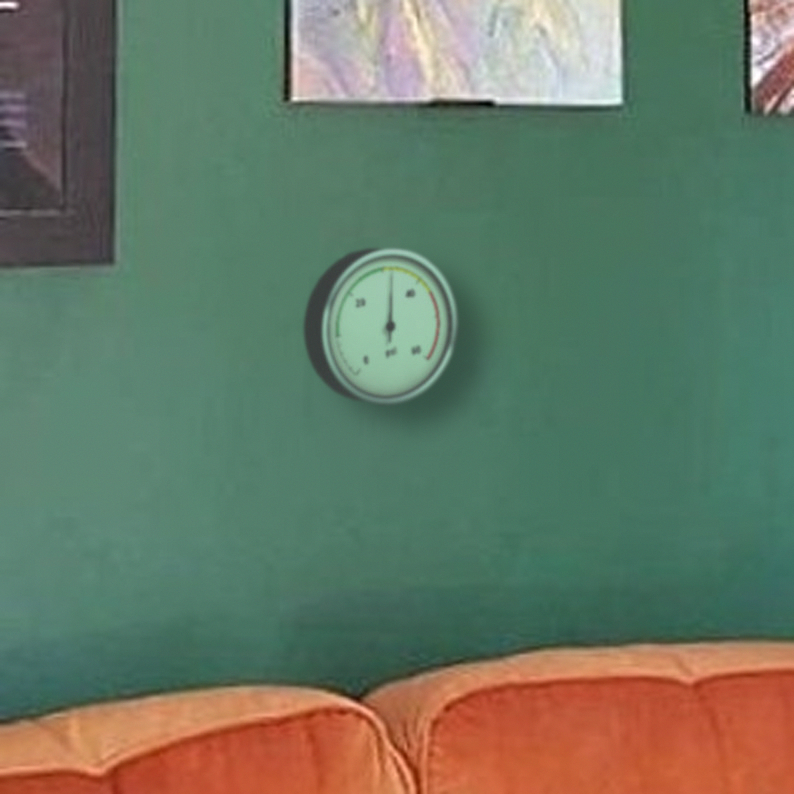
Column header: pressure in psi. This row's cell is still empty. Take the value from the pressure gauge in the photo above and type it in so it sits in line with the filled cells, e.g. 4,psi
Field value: 32,psi
